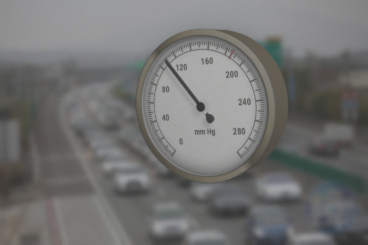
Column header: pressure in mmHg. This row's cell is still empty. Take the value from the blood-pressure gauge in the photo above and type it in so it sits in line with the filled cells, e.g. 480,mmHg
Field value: 110,mmHg
